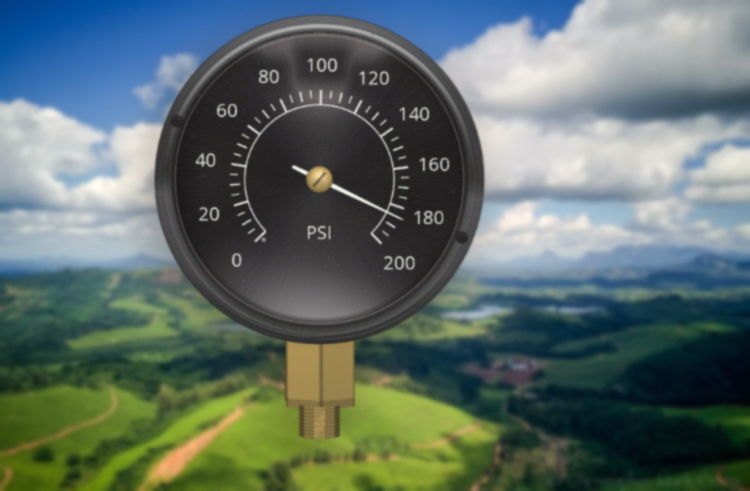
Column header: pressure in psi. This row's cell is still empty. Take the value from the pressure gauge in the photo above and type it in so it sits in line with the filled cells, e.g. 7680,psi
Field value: 185,psi
